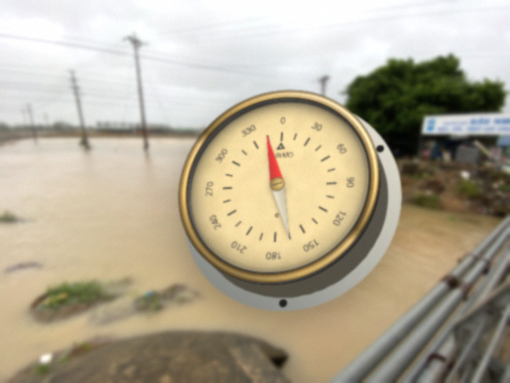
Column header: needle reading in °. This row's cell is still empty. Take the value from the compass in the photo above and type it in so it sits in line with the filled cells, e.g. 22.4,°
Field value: 345,°
